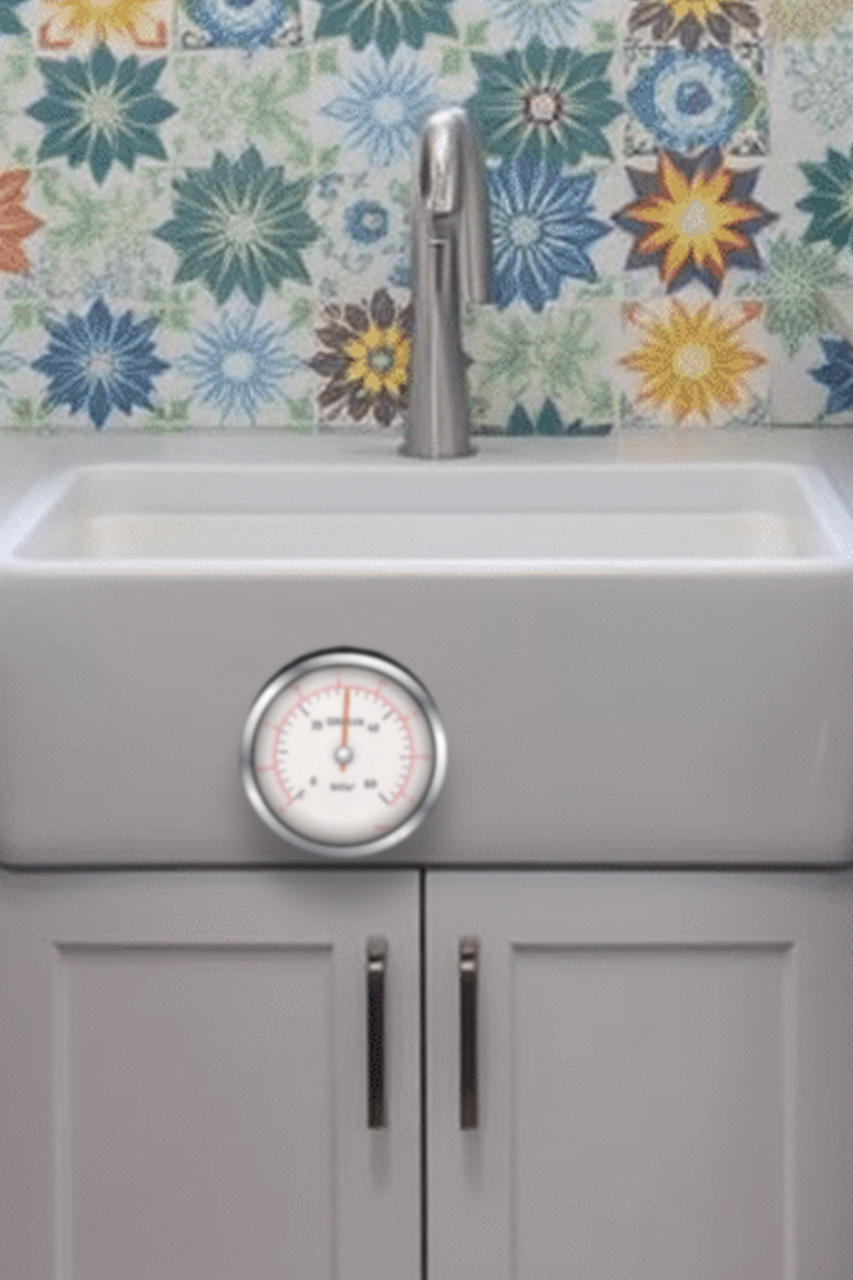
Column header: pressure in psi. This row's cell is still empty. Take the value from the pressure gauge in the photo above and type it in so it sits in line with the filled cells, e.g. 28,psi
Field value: 30,psi
